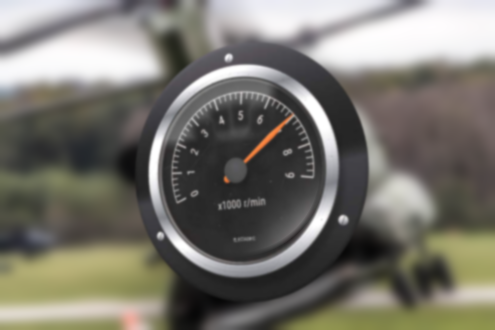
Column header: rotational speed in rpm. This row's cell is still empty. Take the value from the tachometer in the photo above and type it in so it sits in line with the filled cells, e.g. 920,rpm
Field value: 7000,rpm
